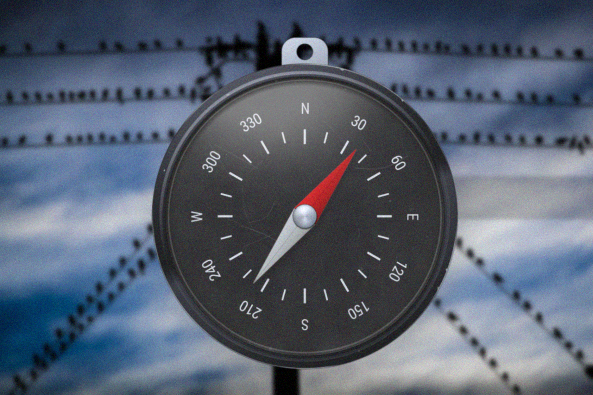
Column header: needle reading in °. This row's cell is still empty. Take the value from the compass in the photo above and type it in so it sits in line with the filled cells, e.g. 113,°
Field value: 37.5,°
